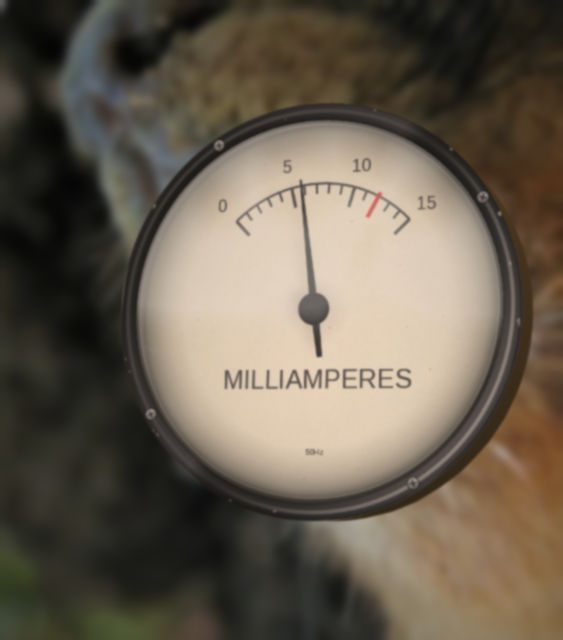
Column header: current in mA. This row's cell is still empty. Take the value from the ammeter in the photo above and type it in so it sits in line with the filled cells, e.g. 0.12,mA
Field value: 6,mA
